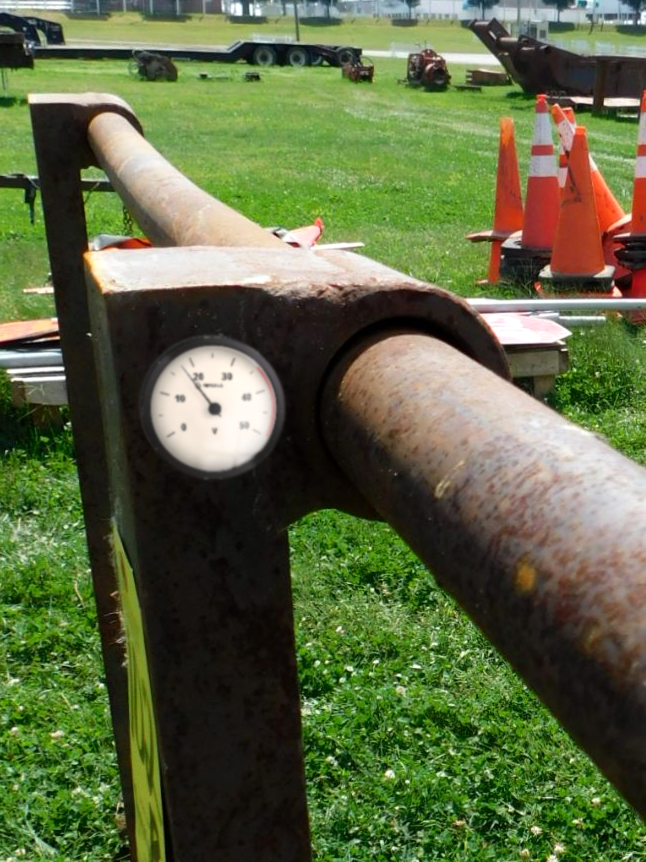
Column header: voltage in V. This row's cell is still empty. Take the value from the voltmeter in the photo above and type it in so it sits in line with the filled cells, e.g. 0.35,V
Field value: 17.5,V
